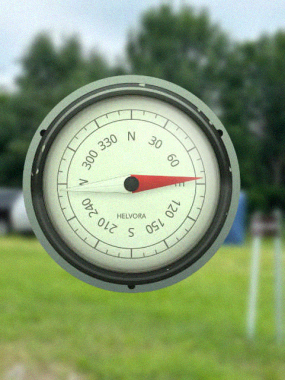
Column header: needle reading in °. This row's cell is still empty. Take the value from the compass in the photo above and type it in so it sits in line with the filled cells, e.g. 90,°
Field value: 85,°
